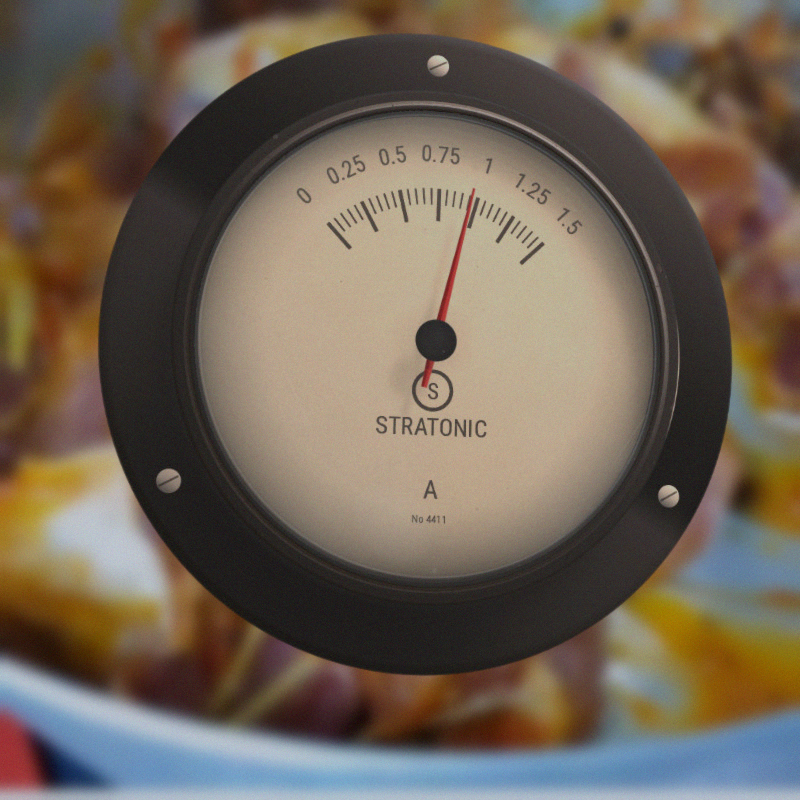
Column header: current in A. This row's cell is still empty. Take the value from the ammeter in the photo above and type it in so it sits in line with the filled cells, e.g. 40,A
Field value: 0.95,A
